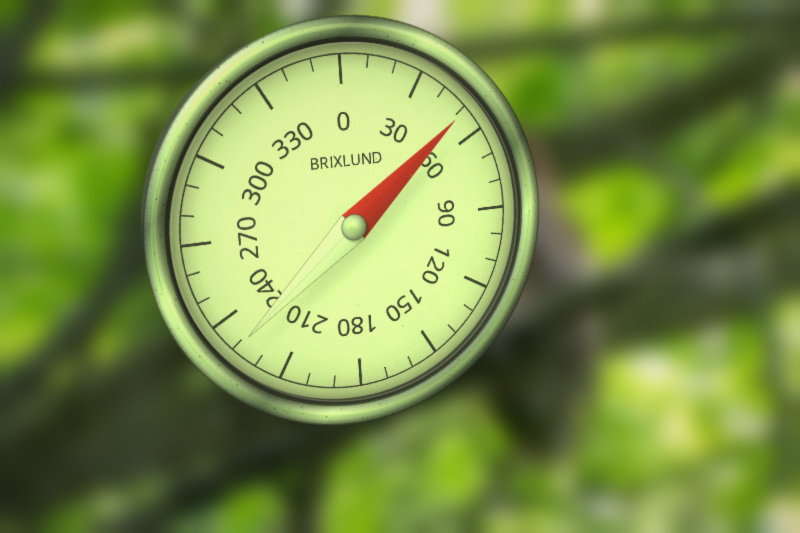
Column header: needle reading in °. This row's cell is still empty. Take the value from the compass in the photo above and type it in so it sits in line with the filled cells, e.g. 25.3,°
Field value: 50,°
